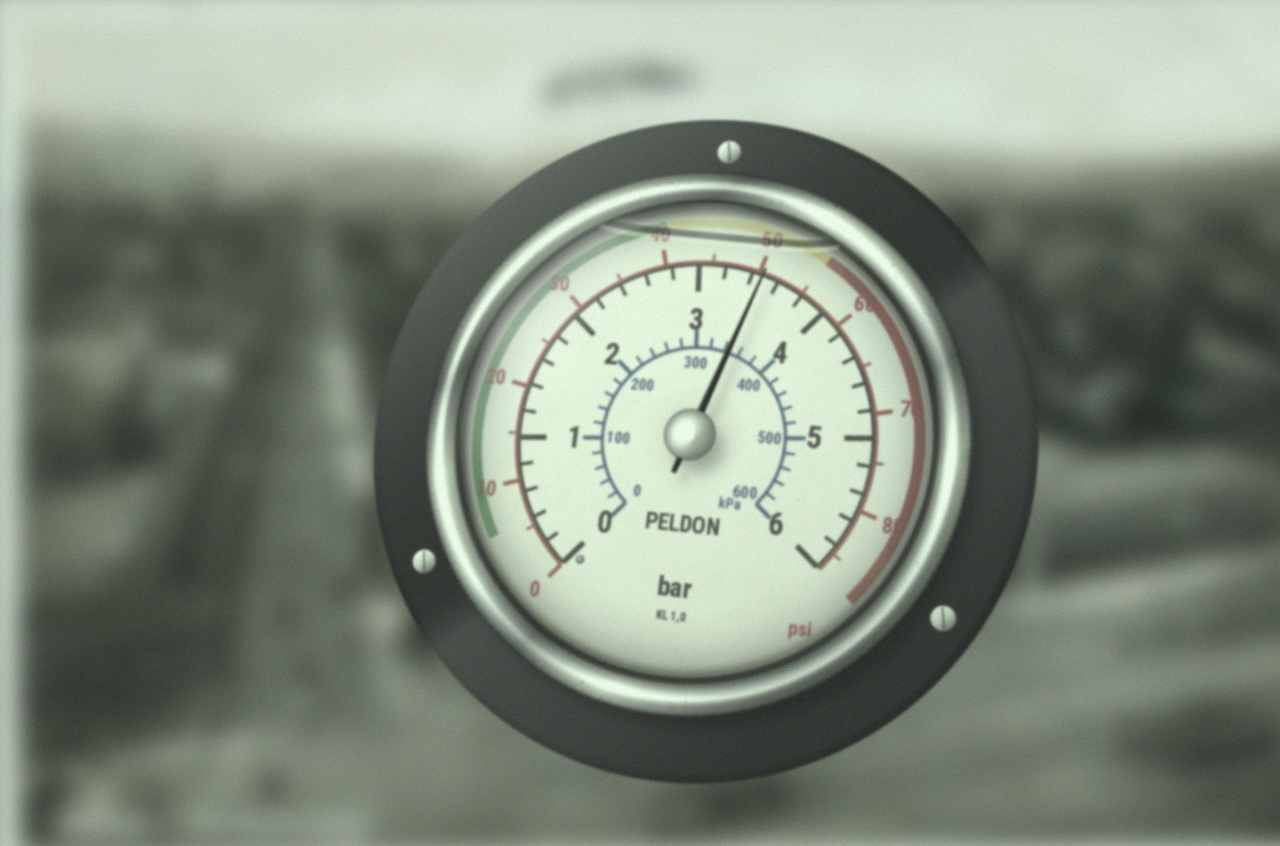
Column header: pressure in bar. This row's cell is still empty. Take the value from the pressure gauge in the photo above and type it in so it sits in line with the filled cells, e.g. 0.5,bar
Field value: 3.5,bar
